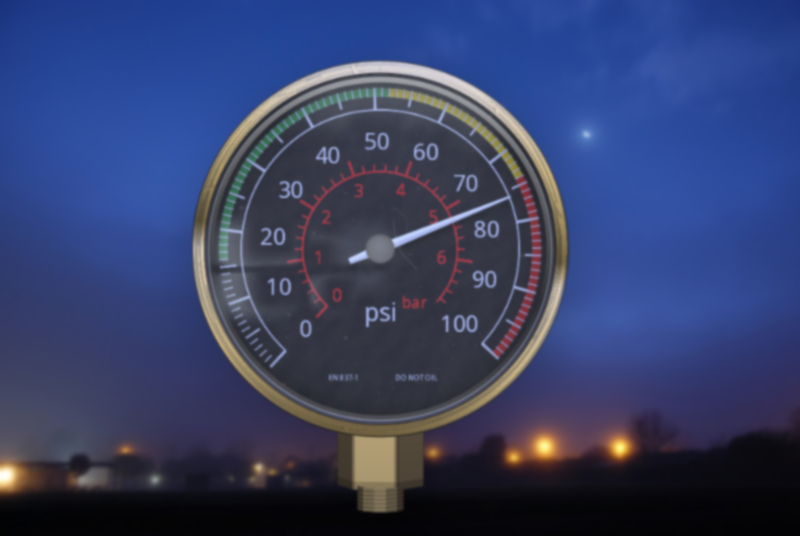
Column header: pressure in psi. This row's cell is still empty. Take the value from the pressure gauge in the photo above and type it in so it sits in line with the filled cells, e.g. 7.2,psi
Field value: 76,psi
